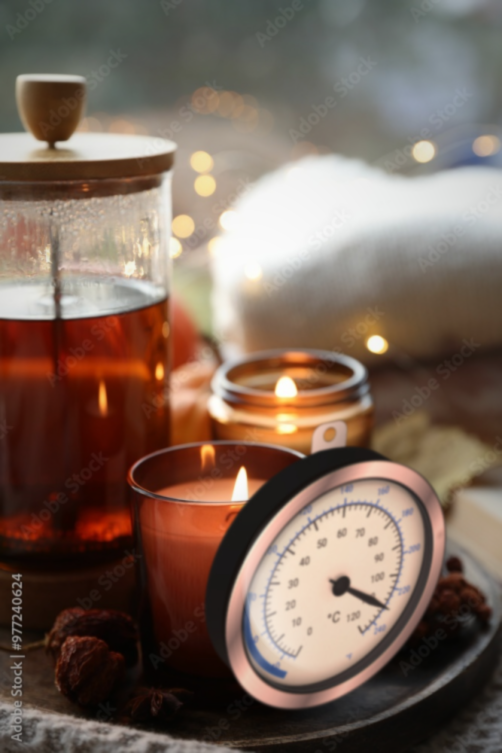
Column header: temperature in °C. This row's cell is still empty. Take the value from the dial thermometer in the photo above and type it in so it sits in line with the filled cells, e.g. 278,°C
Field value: 110,°C
